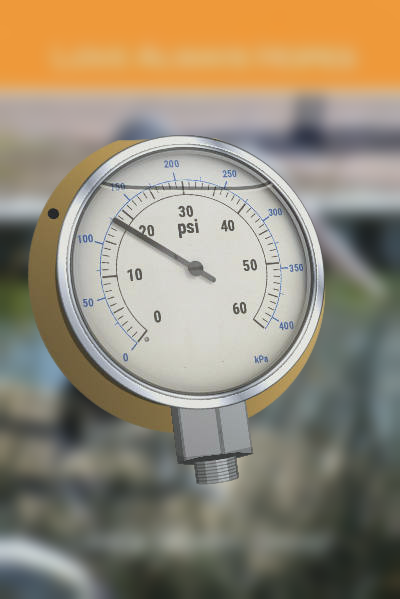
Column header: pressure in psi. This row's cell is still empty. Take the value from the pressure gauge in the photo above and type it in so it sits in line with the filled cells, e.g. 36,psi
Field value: 18,psi
